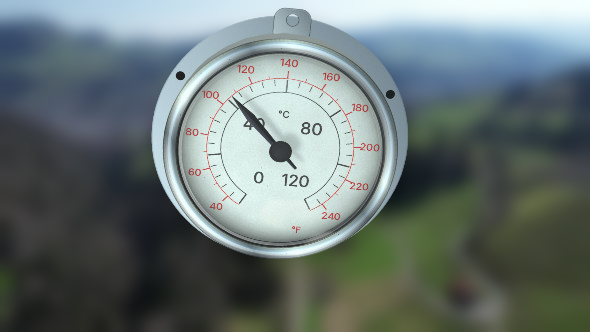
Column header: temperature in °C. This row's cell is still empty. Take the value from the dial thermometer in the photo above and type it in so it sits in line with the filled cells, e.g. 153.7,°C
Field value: 42,°C
